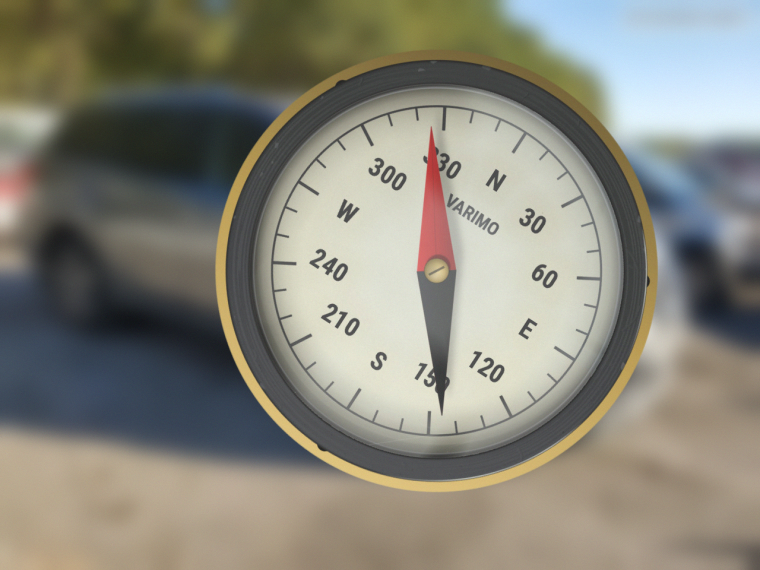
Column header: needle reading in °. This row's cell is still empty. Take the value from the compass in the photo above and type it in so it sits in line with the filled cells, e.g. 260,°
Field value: 325,°
